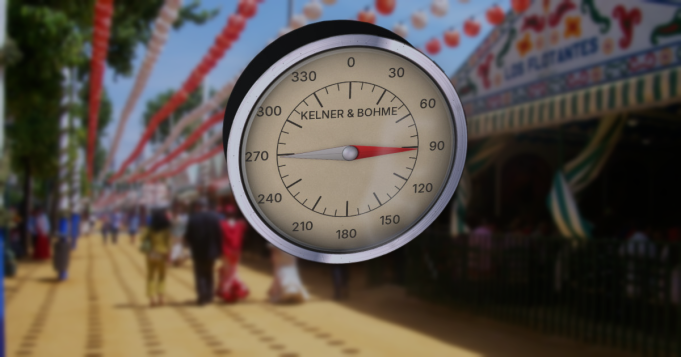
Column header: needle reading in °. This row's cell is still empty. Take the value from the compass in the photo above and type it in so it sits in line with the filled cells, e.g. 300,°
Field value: 90,°
